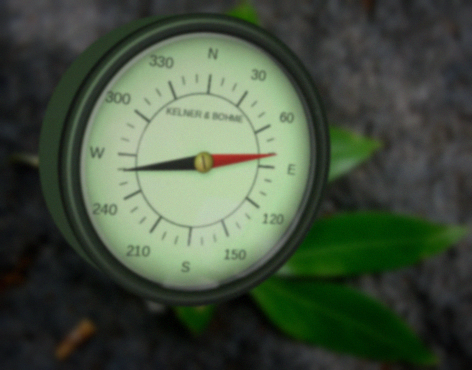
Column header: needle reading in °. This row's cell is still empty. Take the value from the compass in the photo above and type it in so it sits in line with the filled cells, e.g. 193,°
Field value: 80,°
